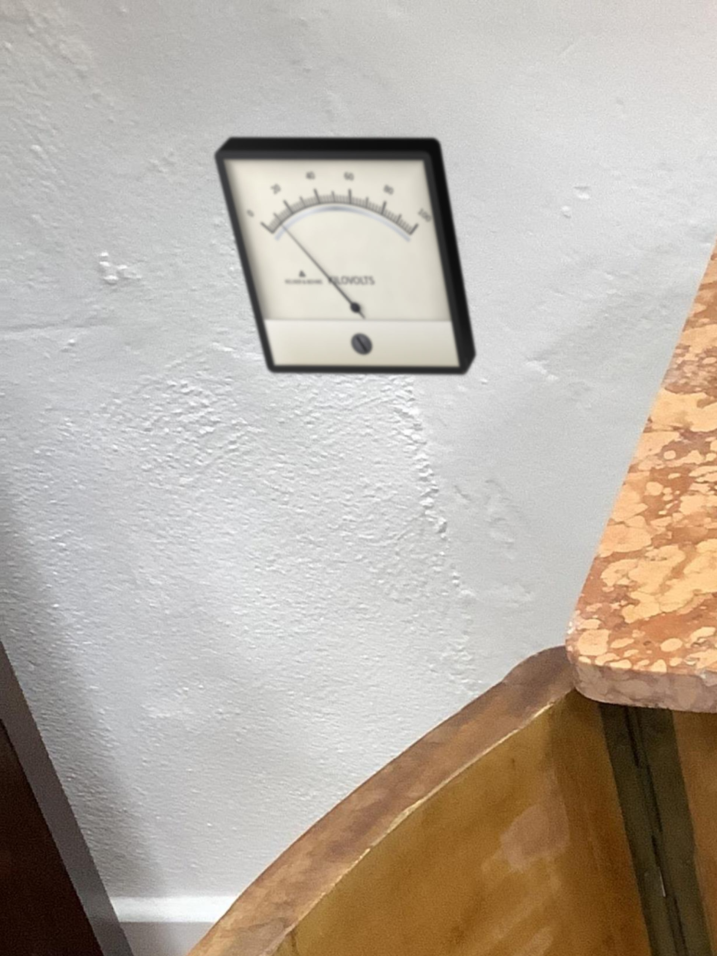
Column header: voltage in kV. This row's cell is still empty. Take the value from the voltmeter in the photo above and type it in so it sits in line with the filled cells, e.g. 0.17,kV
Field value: 10,kV
